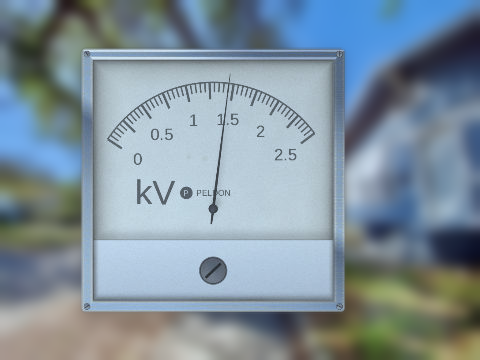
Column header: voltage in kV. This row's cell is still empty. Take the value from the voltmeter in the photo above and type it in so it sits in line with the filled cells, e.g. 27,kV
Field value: 1.45,kV
